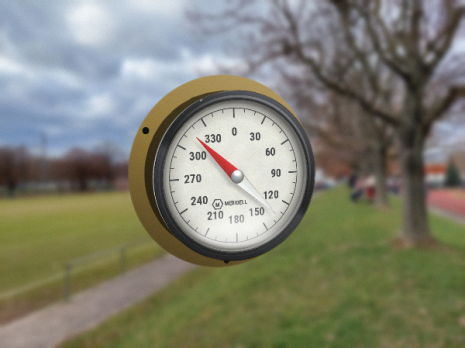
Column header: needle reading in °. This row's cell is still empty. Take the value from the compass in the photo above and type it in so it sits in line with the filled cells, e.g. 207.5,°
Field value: 315,°
